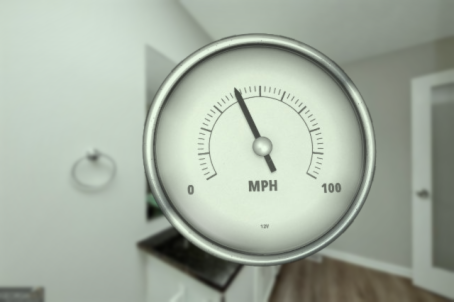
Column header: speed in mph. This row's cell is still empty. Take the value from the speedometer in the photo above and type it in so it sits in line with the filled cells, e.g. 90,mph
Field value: 40,mph
